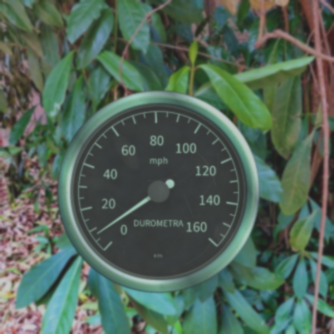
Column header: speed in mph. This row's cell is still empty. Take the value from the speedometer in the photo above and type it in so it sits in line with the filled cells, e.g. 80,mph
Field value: 7.5,mph
